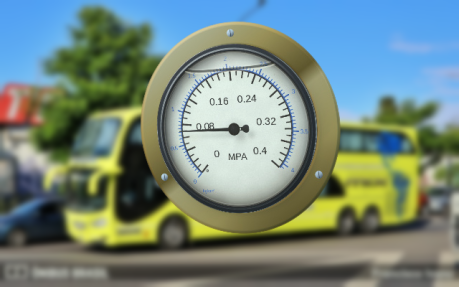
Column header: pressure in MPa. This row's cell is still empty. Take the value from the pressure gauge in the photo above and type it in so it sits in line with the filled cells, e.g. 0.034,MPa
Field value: 0.07,MPa
